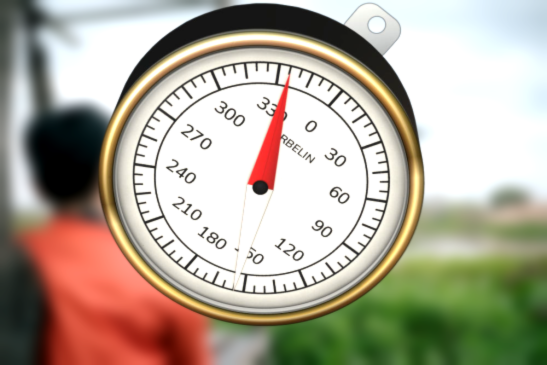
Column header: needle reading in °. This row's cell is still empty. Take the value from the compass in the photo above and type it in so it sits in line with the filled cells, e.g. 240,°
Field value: 335,°
